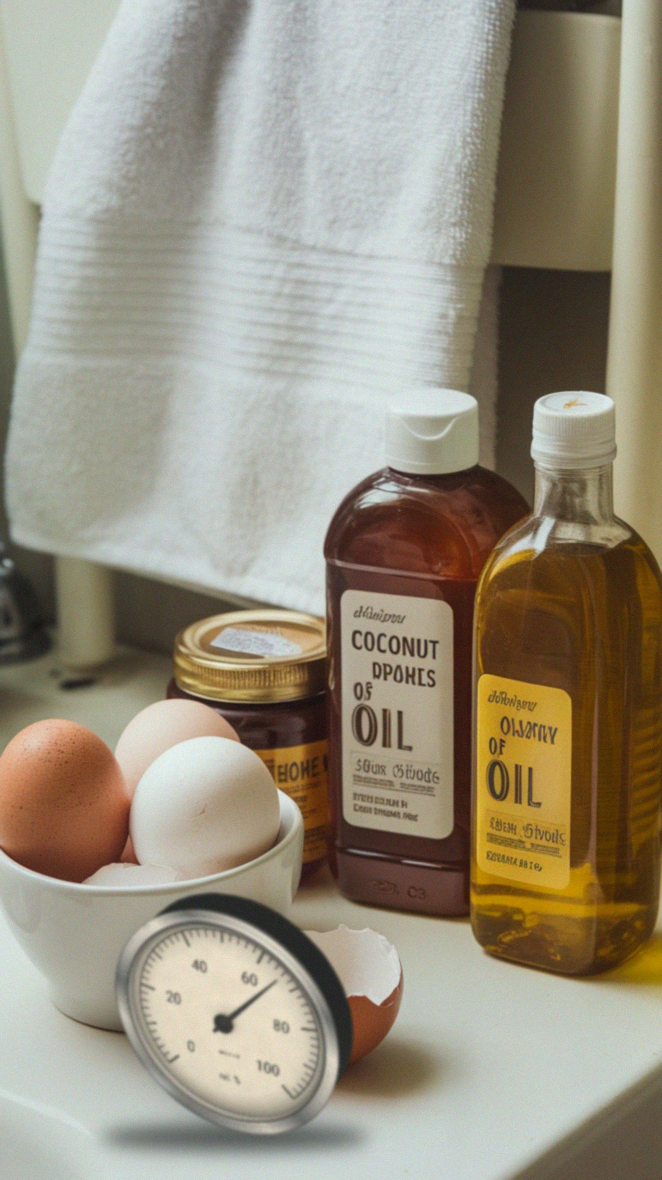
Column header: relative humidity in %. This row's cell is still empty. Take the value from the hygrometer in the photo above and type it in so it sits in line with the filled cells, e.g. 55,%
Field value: 66,%
